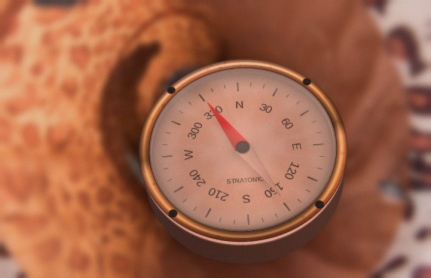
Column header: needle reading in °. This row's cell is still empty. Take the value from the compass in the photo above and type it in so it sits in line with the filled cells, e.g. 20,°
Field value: 330,°
